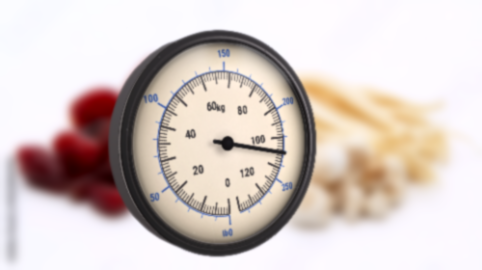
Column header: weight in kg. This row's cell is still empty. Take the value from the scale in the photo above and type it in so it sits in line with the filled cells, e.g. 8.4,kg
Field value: 105,kg
